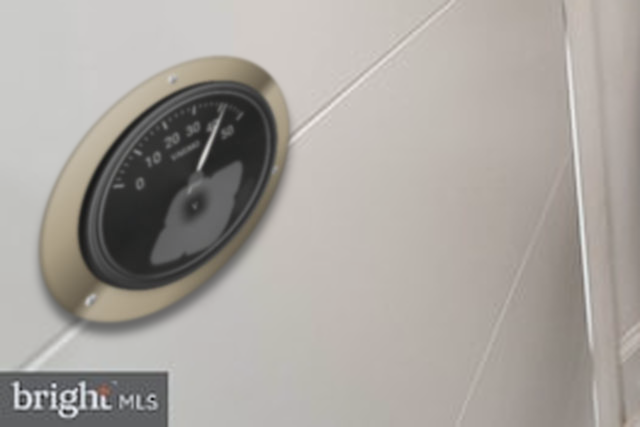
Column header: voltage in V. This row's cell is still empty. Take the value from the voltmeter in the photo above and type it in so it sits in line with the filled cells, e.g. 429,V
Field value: 40,V
